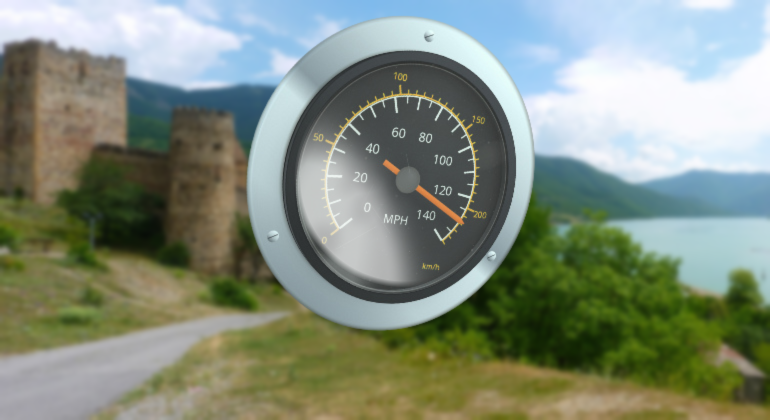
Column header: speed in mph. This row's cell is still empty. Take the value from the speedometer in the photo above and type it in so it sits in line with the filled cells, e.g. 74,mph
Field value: 130,mph
